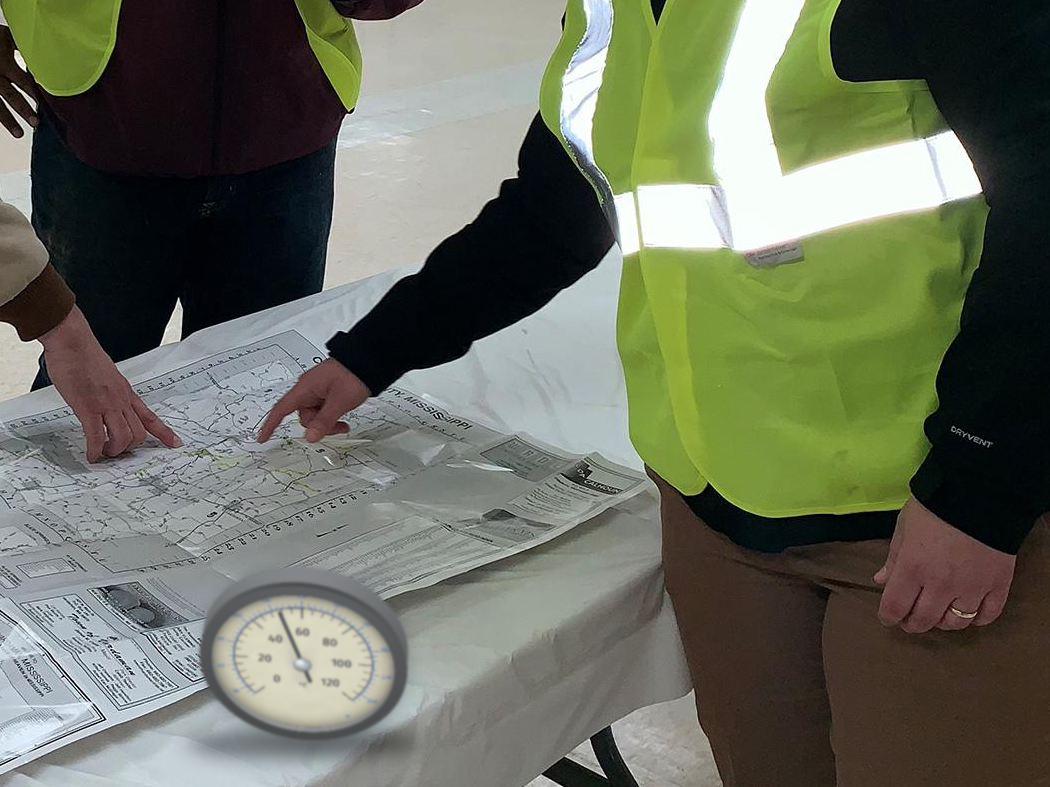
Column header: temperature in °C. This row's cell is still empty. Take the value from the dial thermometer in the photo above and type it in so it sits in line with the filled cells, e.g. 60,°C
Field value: 52,°C
